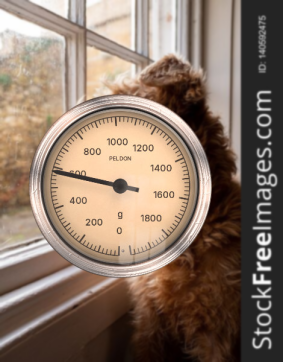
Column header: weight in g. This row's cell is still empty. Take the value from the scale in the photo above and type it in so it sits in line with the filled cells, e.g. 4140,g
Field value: 580,g
